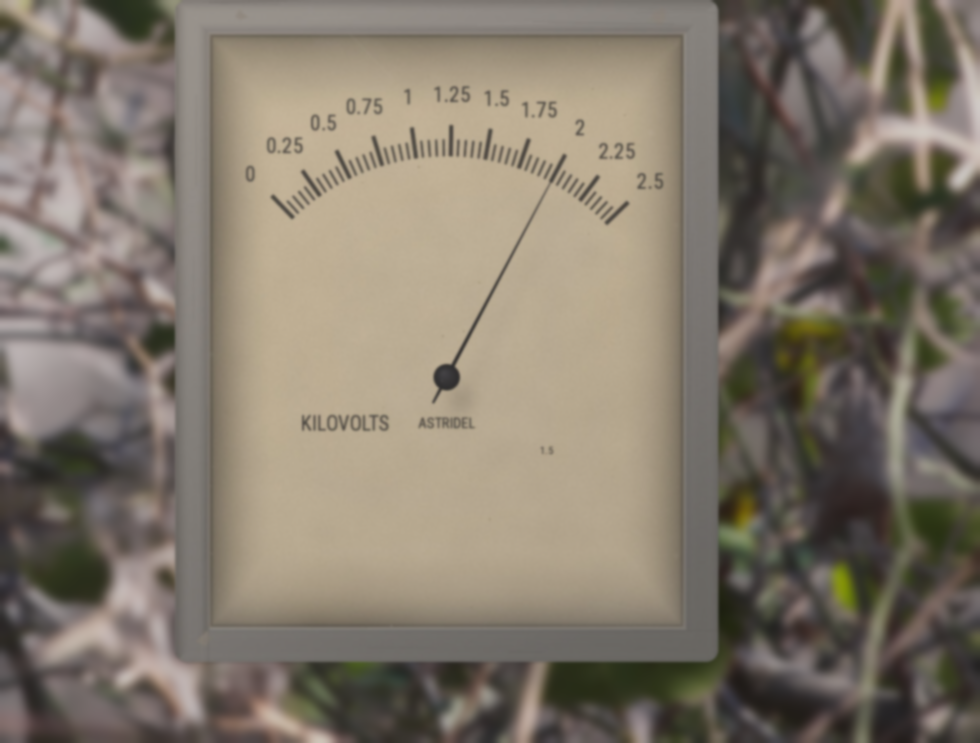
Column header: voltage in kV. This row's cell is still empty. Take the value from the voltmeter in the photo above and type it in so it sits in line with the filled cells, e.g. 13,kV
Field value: 2,kV
